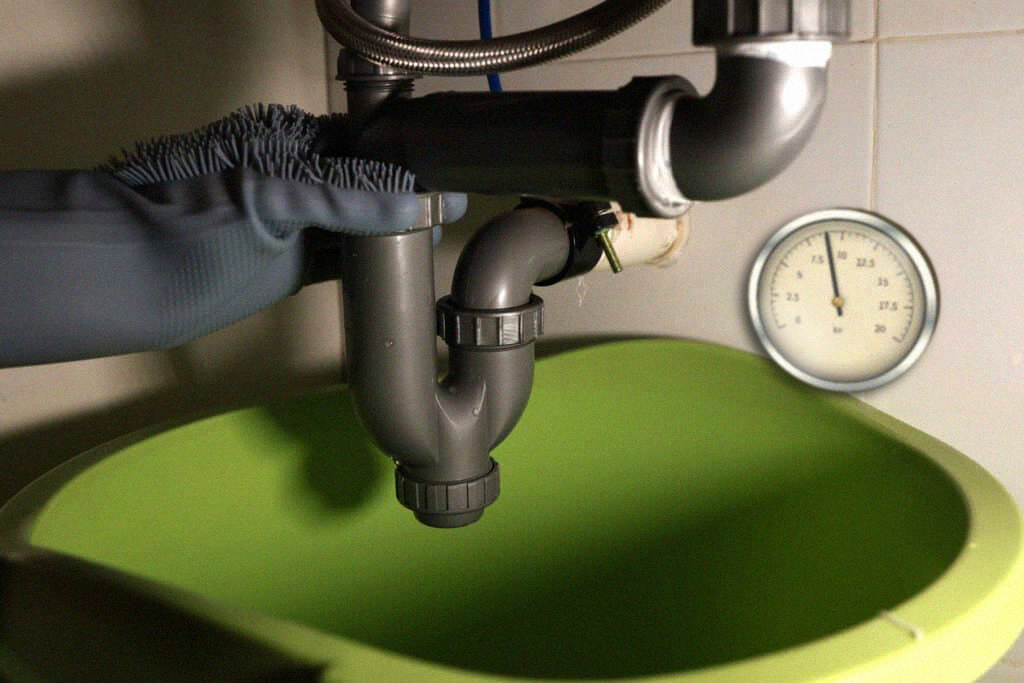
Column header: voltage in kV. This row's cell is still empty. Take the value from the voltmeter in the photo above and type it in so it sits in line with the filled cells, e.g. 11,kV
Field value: 9,kV
